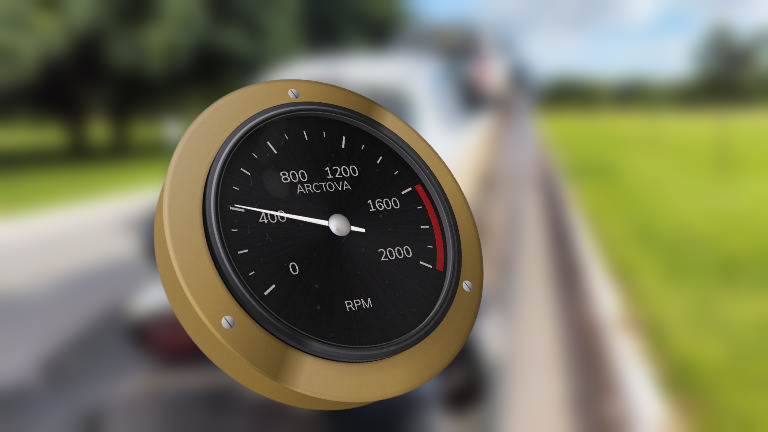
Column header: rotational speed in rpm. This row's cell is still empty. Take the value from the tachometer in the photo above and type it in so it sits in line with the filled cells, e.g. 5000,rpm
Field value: 400,rpm
